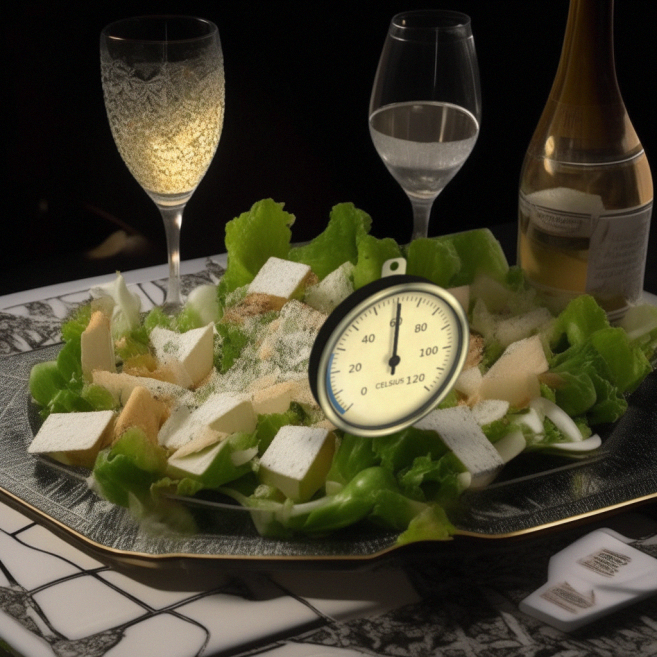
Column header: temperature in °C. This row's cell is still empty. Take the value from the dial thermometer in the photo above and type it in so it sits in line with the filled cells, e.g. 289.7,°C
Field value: 60,°C
